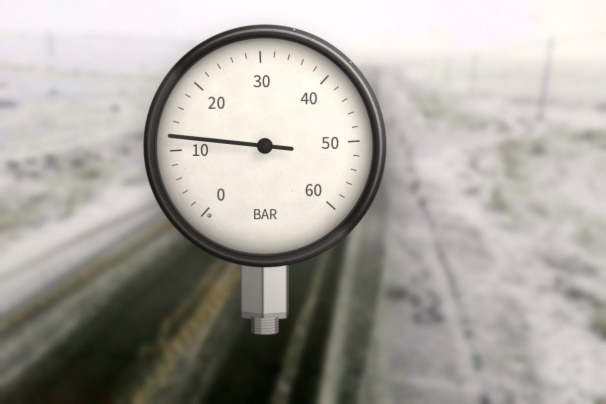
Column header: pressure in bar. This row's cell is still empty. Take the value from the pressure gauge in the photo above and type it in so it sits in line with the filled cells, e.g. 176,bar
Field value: 12,bar
